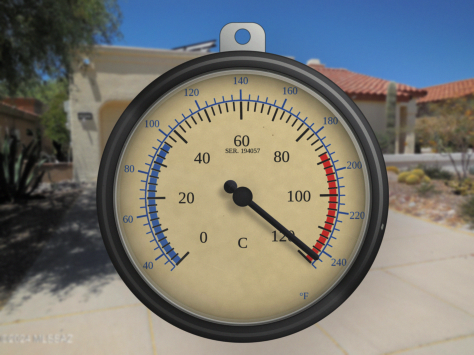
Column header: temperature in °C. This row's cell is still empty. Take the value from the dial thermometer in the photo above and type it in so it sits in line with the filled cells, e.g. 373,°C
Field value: 118,°C
